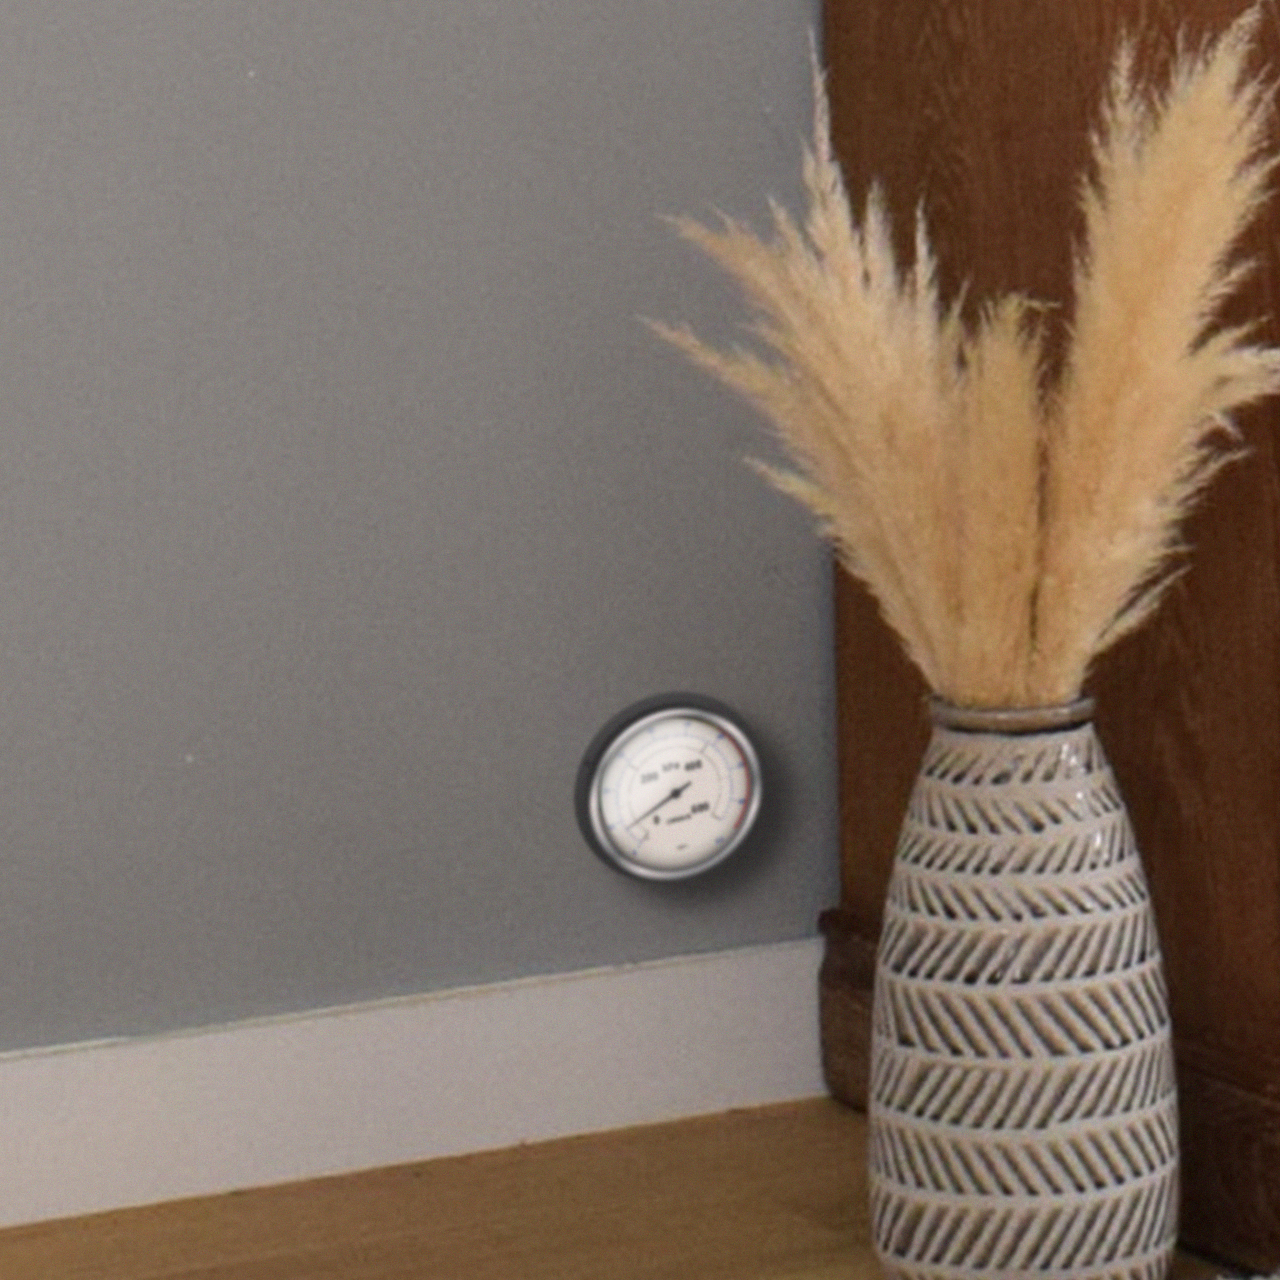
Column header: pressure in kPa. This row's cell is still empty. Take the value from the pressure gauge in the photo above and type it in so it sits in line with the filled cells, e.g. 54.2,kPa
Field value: 50,kPa
